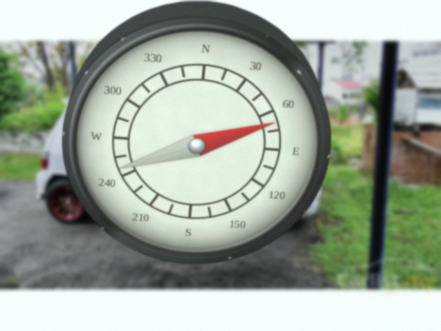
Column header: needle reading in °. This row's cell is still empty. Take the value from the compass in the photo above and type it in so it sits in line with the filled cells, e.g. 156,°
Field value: 67.5,°
